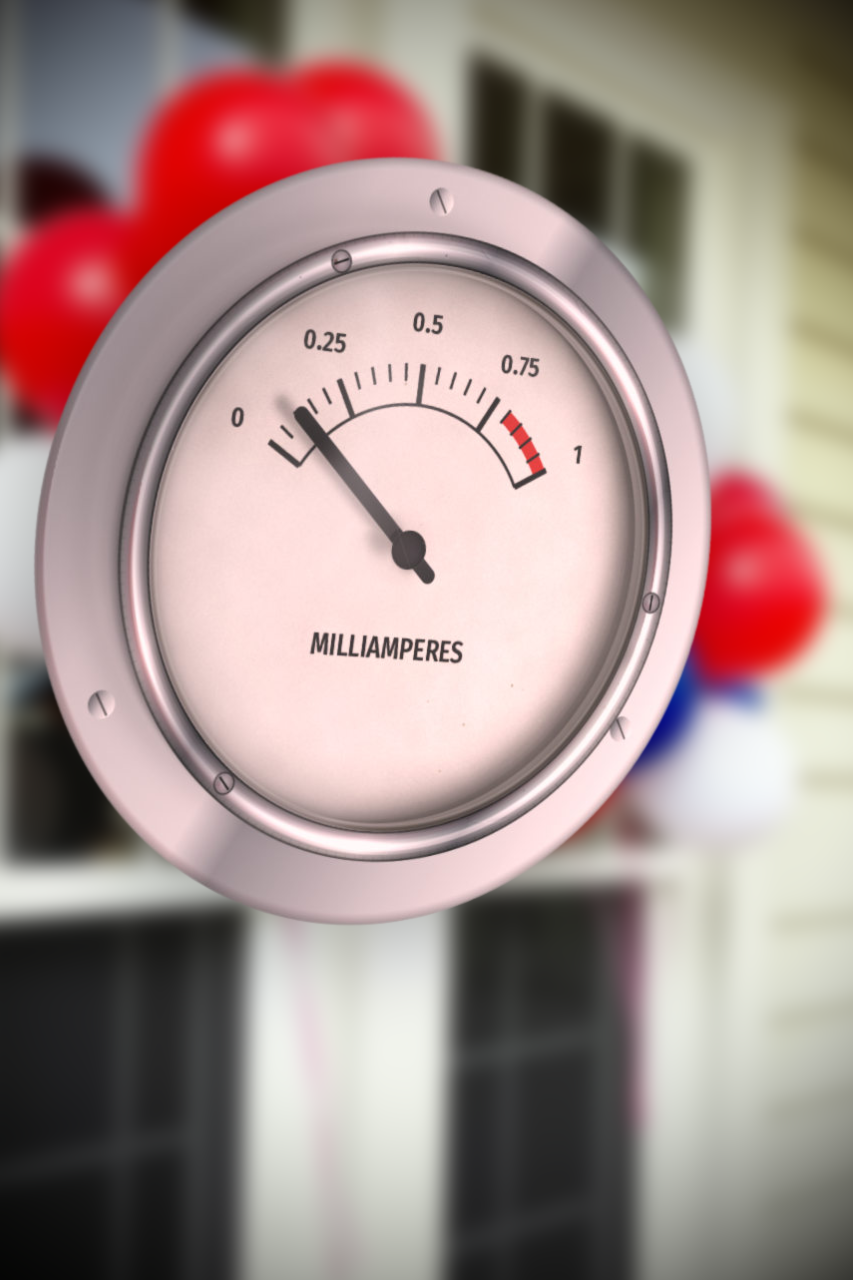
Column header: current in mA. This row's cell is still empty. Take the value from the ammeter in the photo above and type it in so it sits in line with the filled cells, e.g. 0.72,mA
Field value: 0.1,mA
